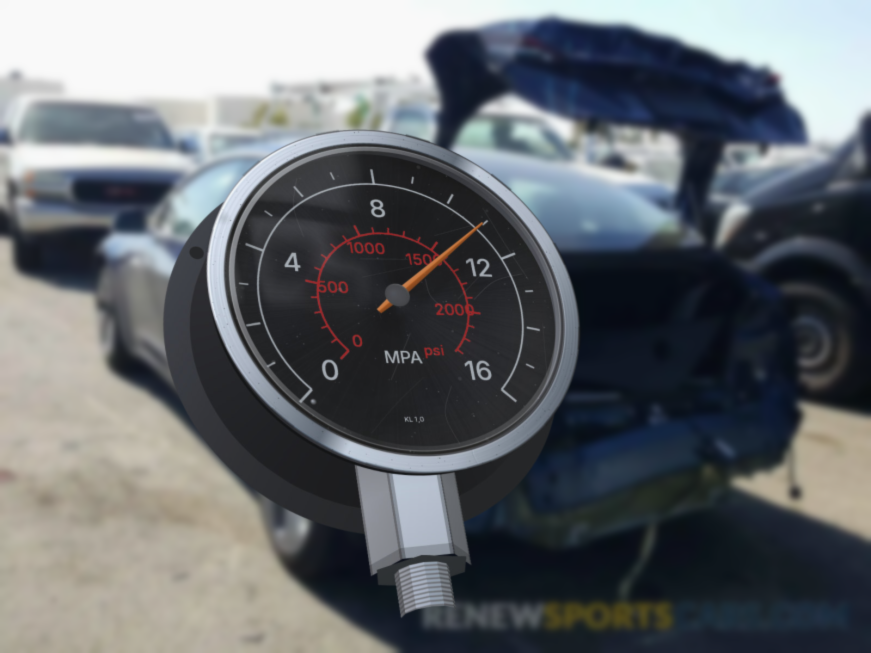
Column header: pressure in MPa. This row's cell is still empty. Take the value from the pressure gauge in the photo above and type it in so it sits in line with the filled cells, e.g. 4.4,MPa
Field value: 11,MPa
